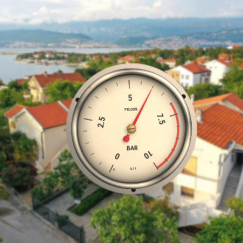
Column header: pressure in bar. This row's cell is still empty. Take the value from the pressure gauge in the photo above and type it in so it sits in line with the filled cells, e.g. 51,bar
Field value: 6,bar
